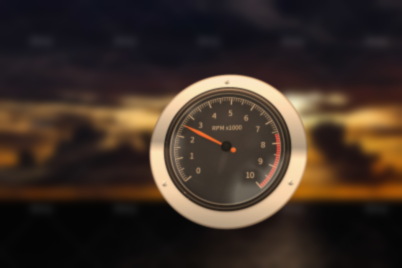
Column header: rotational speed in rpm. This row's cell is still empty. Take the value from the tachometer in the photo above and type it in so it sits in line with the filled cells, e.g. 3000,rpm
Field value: 2500,rpm
